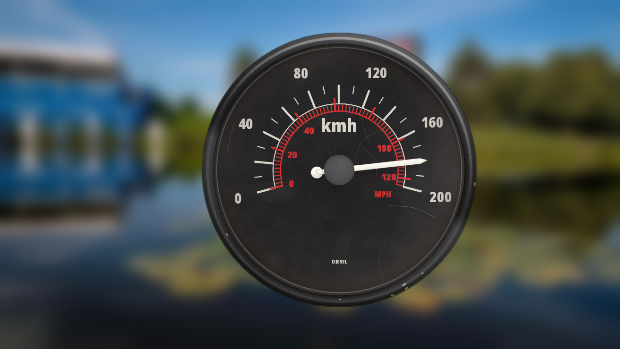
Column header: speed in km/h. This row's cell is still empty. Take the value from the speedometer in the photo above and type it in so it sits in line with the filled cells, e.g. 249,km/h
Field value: 180,km/h
